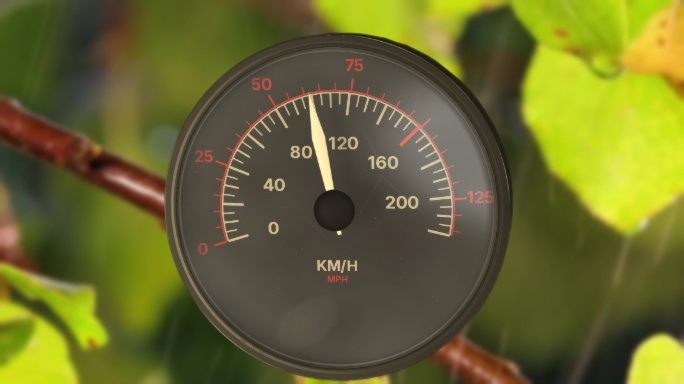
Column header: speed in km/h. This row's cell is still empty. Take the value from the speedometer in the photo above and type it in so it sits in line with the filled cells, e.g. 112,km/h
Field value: 100,km/h
